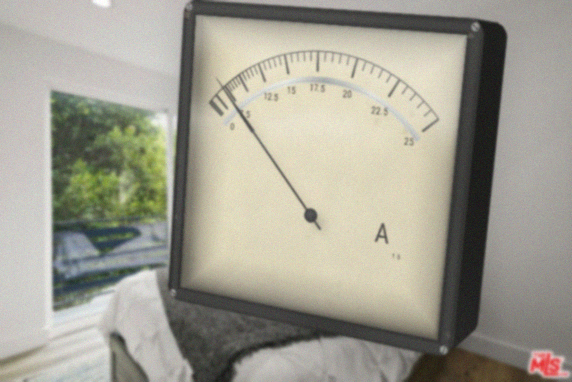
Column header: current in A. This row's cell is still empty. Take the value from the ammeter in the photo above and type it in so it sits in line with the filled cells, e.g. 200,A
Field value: 7.5,A
